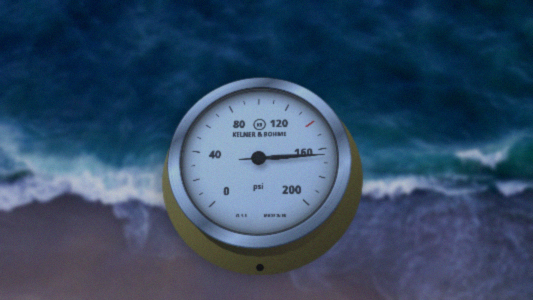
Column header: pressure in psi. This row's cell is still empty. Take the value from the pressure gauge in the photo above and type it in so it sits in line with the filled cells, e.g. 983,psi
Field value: 165,psi
